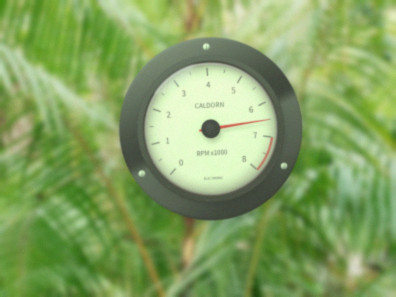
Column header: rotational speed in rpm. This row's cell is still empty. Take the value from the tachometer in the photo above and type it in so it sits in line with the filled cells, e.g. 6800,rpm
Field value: 6500,rpm
